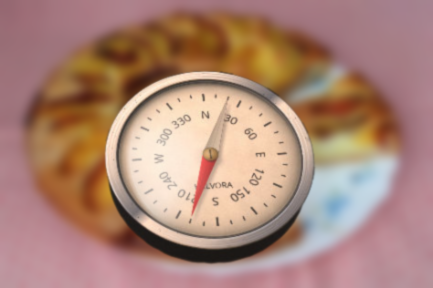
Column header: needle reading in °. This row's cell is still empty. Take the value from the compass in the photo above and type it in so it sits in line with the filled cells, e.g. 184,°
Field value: 200,°
